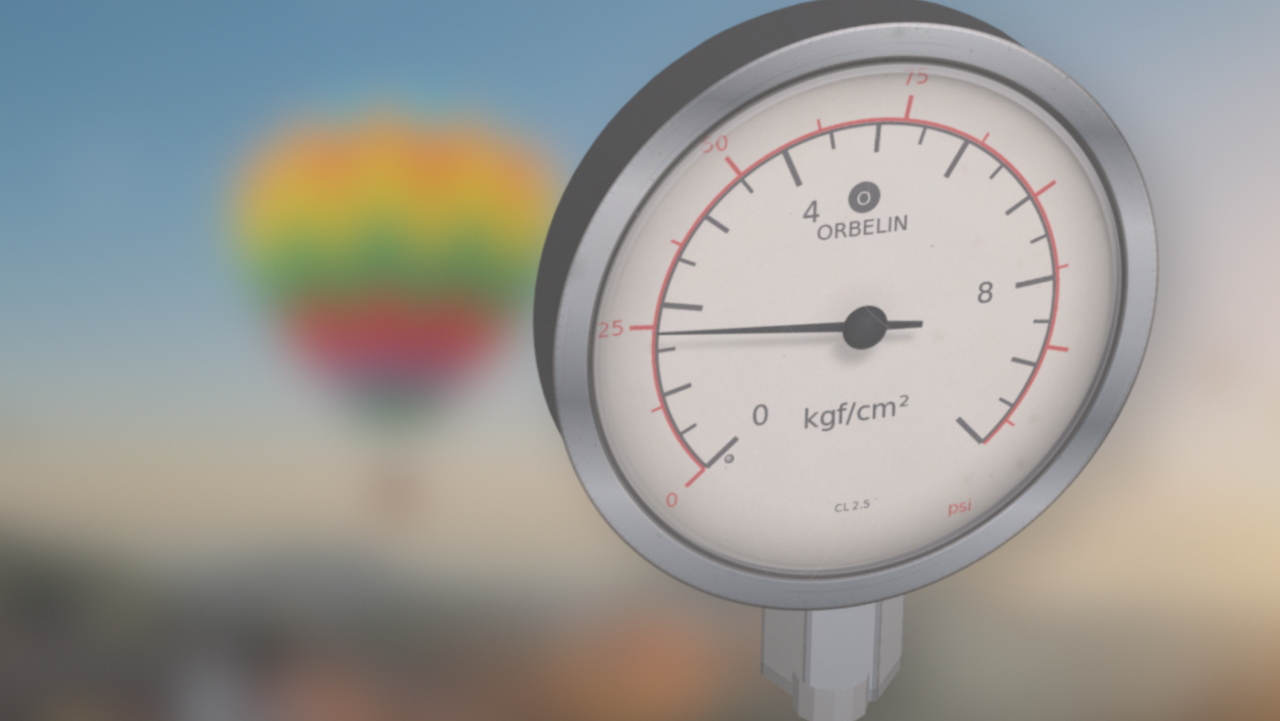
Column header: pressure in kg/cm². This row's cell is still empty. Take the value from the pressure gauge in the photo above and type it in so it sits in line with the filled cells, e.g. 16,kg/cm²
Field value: 1.75,kg/cm²
